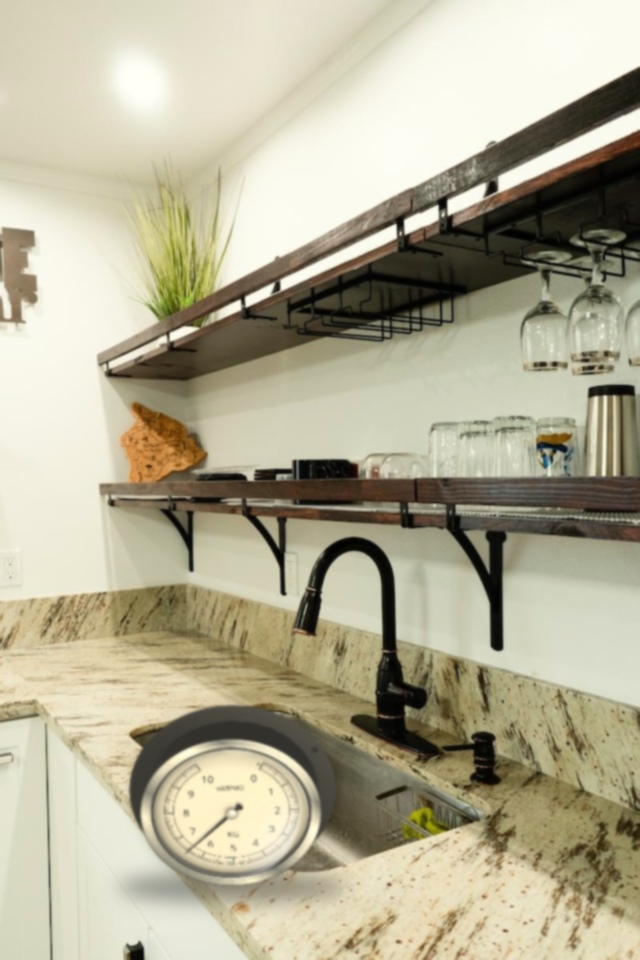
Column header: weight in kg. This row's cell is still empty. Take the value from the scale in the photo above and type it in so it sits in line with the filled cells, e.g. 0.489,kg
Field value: 6.5,kg
